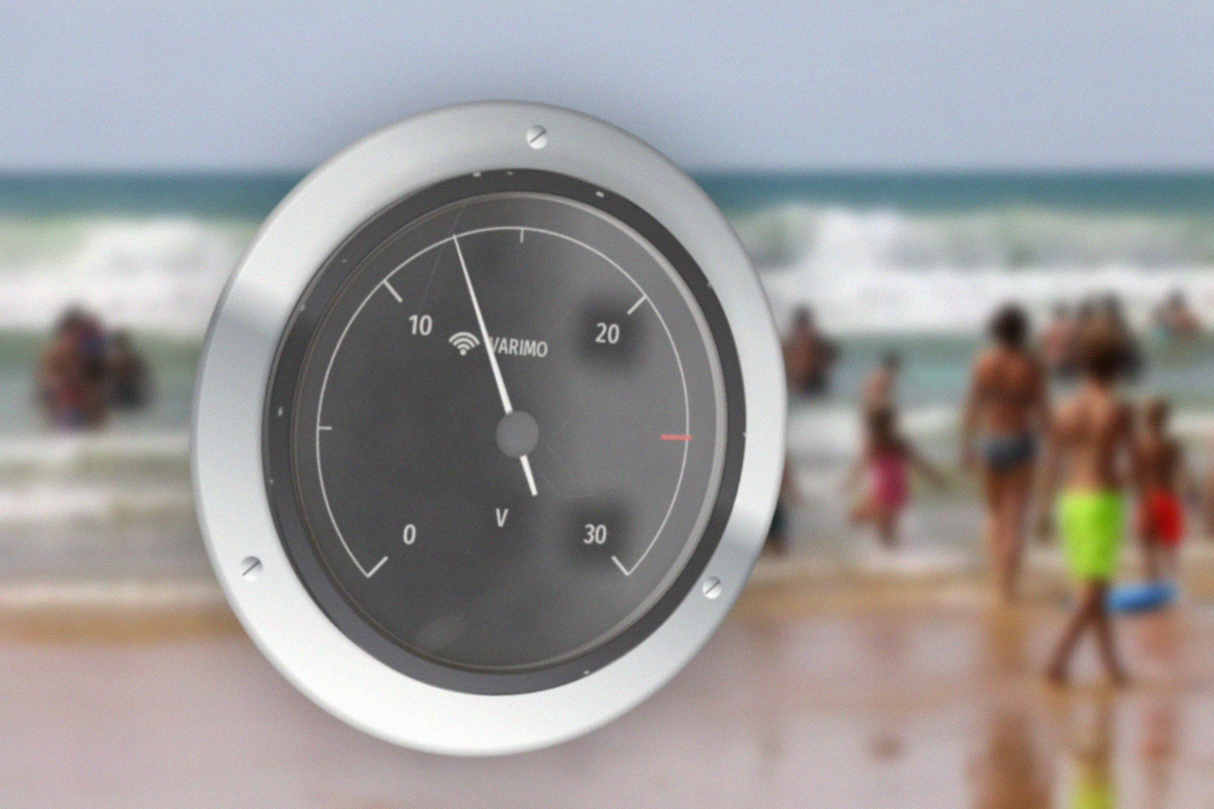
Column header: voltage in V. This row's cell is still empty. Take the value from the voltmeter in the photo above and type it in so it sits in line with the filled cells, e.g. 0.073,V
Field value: 12.5,V
